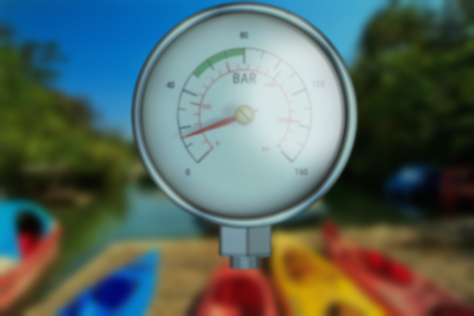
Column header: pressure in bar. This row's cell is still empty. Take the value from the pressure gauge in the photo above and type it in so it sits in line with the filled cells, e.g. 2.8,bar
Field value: 15,bar
